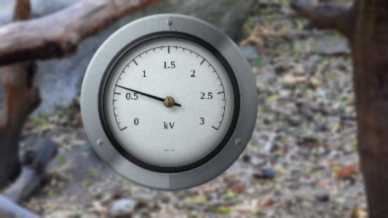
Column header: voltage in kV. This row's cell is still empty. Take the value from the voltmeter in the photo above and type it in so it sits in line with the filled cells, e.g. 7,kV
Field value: 0.6,kV
